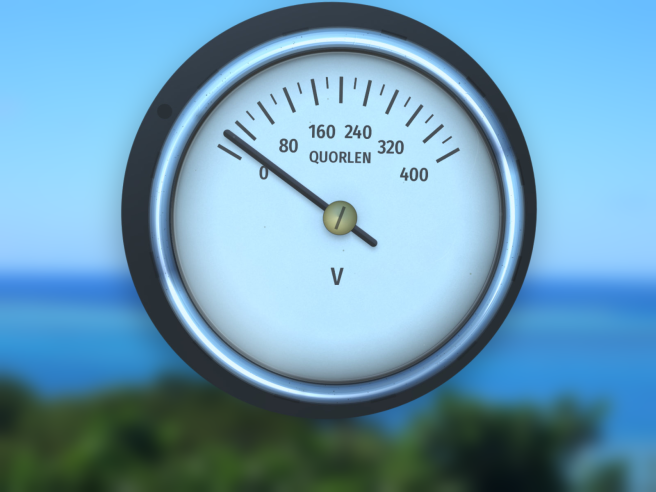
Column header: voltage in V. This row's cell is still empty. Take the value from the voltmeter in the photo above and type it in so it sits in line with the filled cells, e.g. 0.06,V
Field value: 20,V
